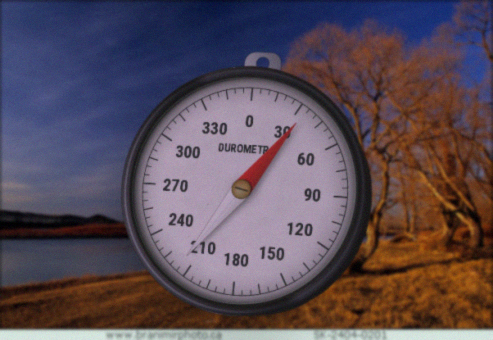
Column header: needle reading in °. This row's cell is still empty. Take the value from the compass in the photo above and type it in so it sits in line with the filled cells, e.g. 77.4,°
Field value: 35,°
